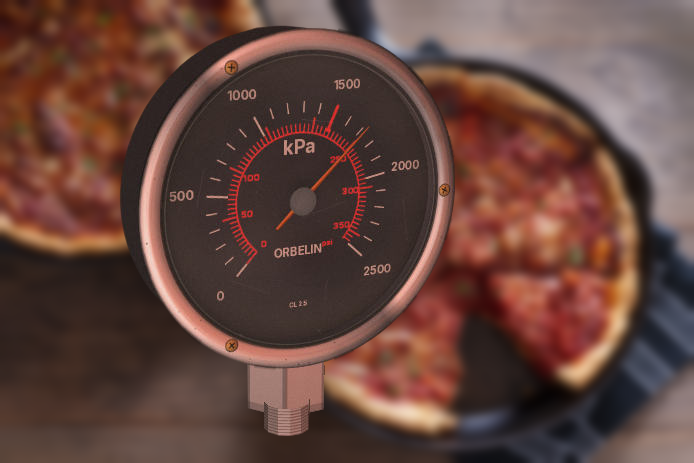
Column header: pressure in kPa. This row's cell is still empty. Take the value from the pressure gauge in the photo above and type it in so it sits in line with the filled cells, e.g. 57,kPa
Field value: 1700,kPa
